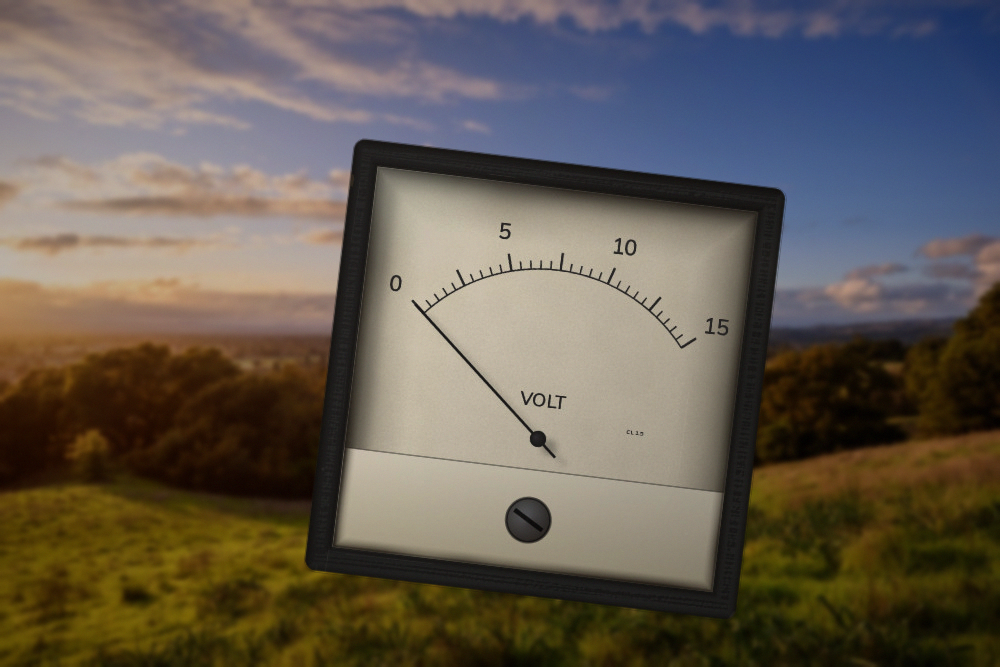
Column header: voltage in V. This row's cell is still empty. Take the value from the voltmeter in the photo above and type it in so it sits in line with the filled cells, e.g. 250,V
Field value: 0,V
